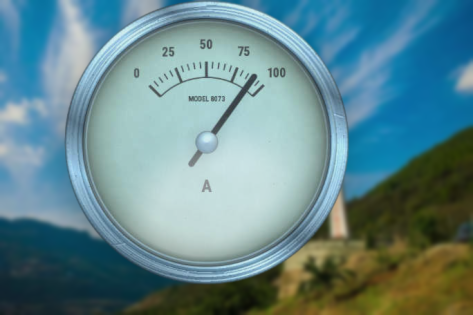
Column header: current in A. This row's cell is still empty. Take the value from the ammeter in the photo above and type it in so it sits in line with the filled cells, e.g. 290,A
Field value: 90,A
